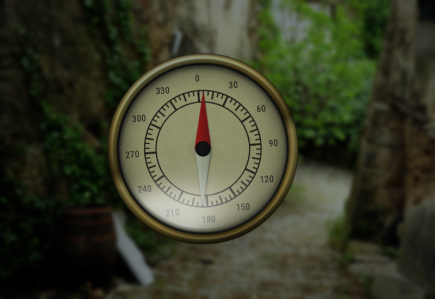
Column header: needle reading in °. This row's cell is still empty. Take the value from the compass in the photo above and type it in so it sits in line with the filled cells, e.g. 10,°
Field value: 5,°
